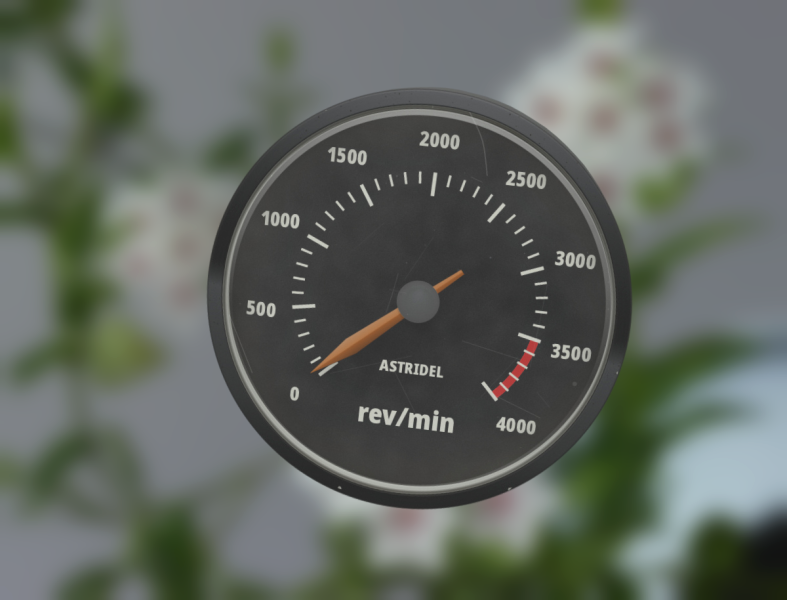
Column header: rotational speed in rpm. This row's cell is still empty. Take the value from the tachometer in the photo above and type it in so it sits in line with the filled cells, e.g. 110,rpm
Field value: 50,rpm
